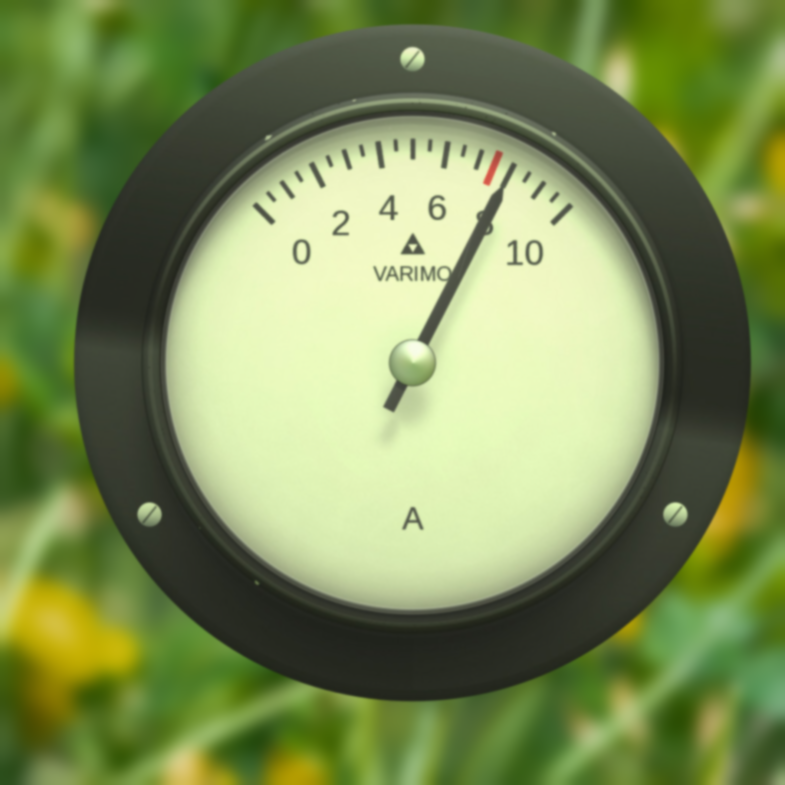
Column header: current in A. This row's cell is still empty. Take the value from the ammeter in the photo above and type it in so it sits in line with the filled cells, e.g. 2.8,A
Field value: 8,A
